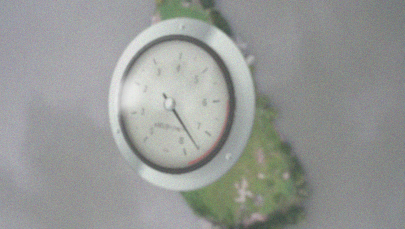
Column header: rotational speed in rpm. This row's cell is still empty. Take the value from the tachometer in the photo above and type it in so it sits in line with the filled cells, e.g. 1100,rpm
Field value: 7500,rpm
